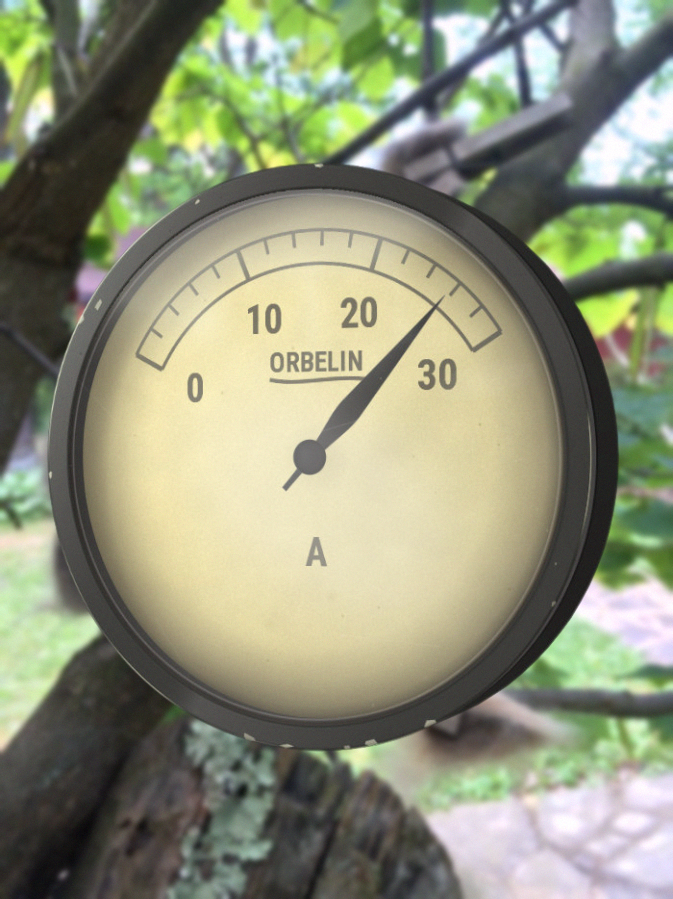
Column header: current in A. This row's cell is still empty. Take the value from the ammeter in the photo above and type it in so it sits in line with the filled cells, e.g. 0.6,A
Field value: 26,A
